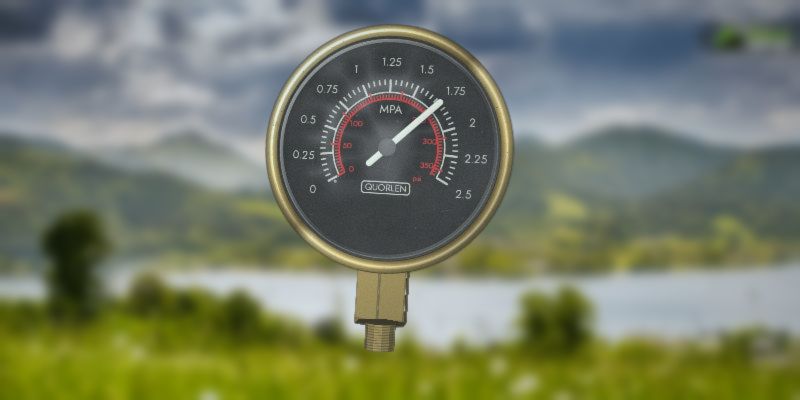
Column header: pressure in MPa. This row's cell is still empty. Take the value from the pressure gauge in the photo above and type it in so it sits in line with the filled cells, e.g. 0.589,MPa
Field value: 1.75,MPa
